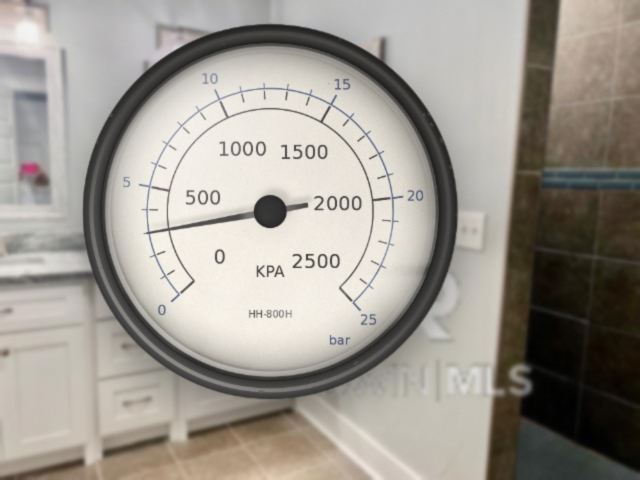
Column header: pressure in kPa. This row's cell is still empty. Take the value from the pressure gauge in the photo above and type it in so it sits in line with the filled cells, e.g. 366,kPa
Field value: 300,kPa
